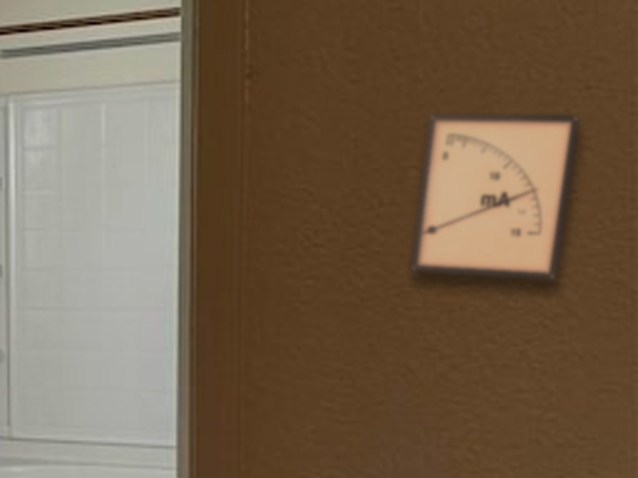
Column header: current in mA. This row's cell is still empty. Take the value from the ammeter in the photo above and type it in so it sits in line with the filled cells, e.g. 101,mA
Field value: 12.5,mA
